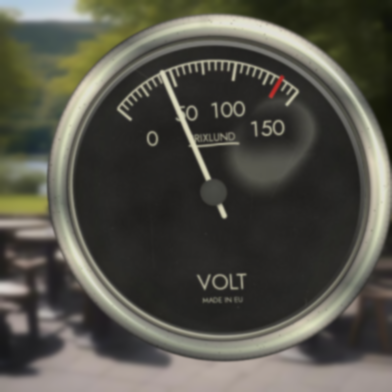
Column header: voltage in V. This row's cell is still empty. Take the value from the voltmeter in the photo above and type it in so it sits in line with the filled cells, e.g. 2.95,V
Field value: 45,V
